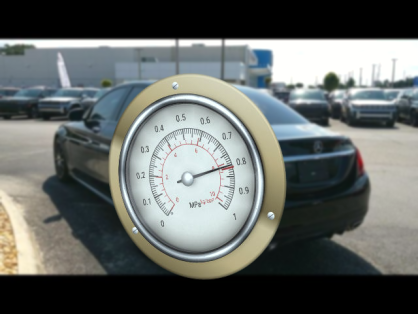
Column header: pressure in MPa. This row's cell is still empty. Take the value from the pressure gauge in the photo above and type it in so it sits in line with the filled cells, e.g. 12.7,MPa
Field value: 0.8,MPa
